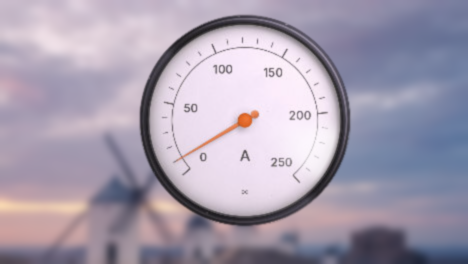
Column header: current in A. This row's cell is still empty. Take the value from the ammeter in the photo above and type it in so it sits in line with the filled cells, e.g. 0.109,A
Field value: 10,A
